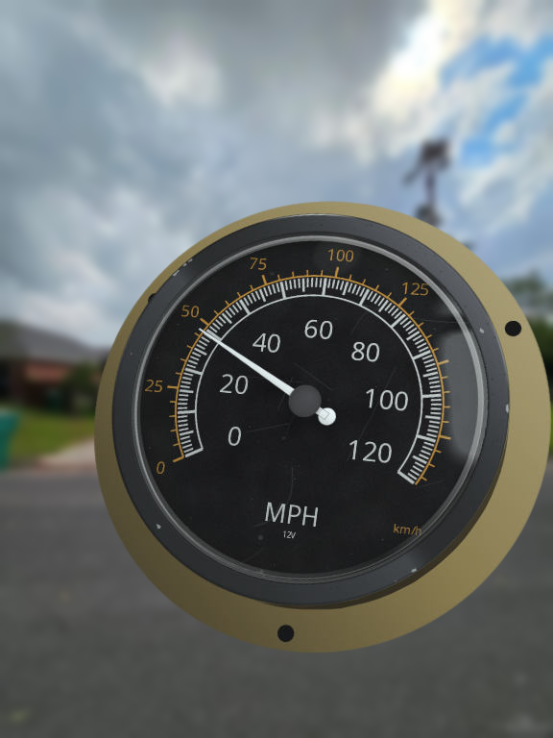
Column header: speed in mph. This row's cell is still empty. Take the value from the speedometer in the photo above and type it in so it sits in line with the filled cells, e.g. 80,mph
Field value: 29,mph
